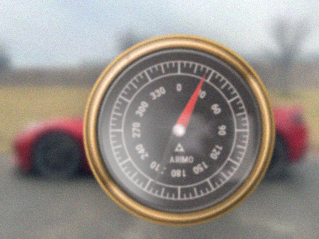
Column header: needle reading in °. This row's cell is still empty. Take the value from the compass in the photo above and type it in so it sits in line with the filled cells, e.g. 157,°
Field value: 25,°
